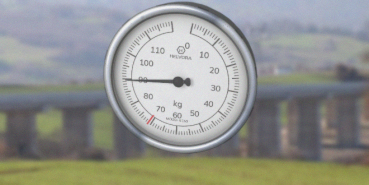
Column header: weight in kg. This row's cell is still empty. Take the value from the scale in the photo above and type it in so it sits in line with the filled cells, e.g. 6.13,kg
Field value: 90,kg
